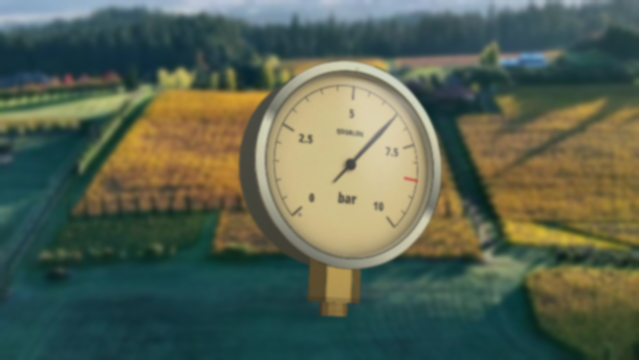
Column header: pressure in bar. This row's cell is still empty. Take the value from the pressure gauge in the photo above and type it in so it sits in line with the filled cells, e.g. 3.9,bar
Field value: 6.5,bar
